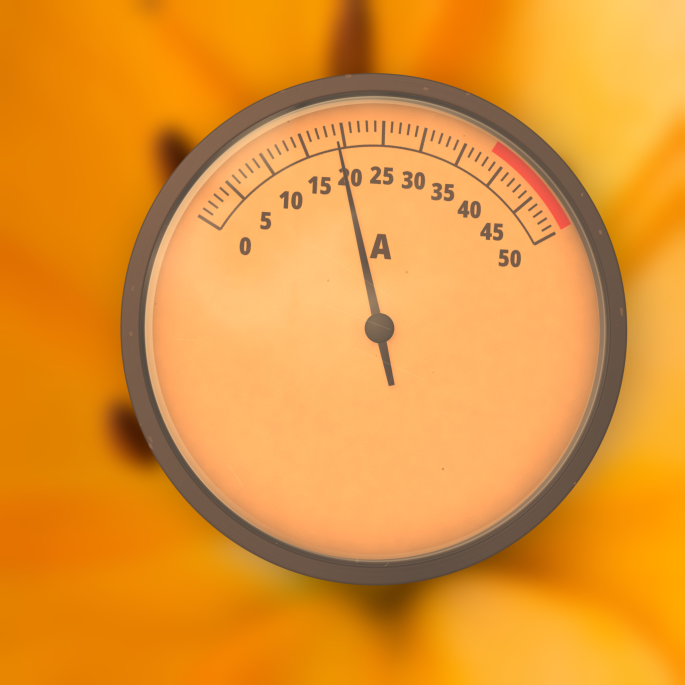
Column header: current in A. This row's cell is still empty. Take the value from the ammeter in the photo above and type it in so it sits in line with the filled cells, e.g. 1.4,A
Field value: 19,A
